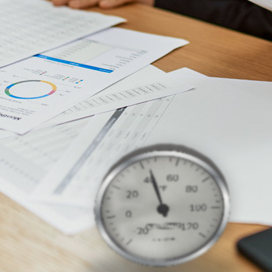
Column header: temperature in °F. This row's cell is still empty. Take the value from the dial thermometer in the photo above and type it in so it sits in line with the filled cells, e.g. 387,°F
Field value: 44,°F
